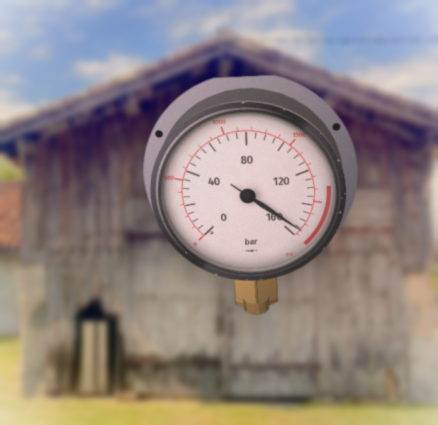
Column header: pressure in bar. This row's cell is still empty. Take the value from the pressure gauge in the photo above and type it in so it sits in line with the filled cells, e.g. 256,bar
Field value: 155,bar
